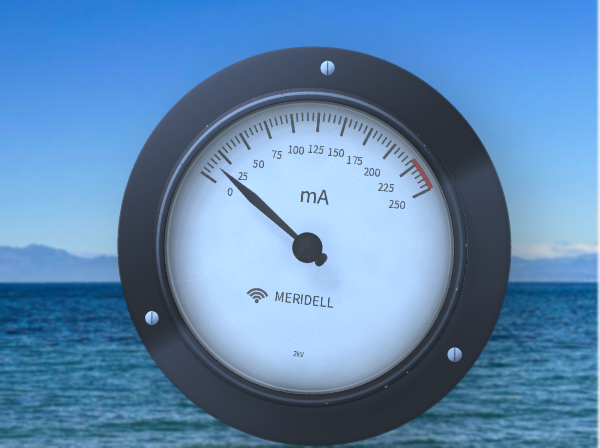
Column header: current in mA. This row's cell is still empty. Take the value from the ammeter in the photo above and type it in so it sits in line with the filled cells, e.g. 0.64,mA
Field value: 15,mA
